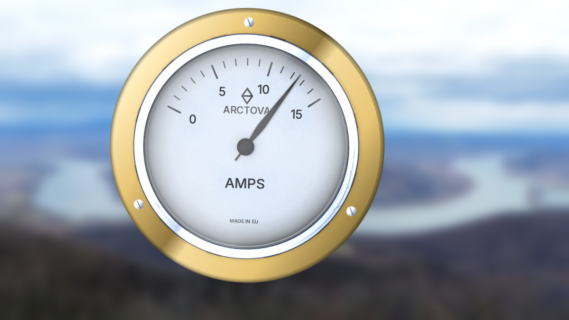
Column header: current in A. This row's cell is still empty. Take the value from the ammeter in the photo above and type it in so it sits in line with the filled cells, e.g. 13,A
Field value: 12.5,A
